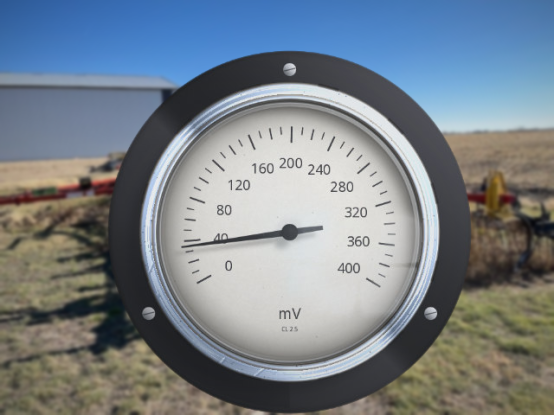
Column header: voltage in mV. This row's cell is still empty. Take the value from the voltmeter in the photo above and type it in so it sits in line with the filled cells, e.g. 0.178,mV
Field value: 35,mV
